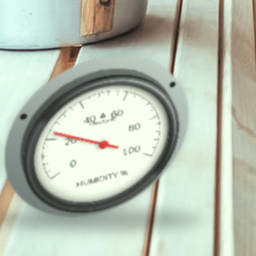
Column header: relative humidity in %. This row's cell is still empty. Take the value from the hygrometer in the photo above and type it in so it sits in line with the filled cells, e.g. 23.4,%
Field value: 24,%
